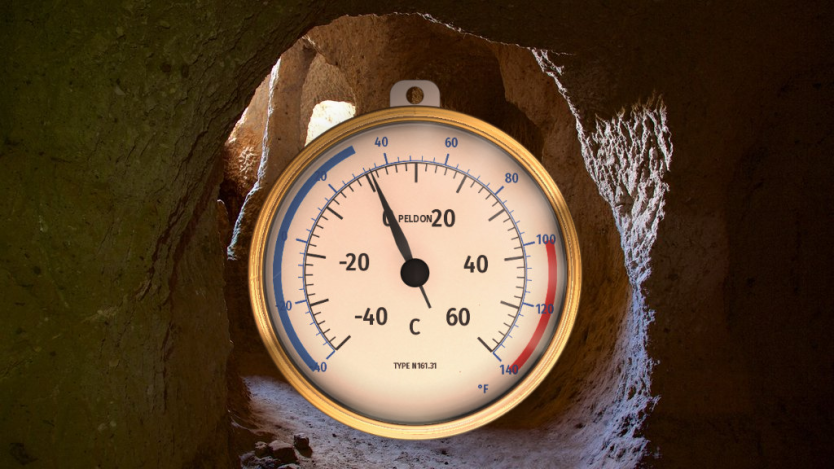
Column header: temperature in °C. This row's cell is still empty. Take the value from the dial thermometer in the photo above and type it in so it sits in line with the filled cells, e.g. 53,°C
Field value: 1,°C
